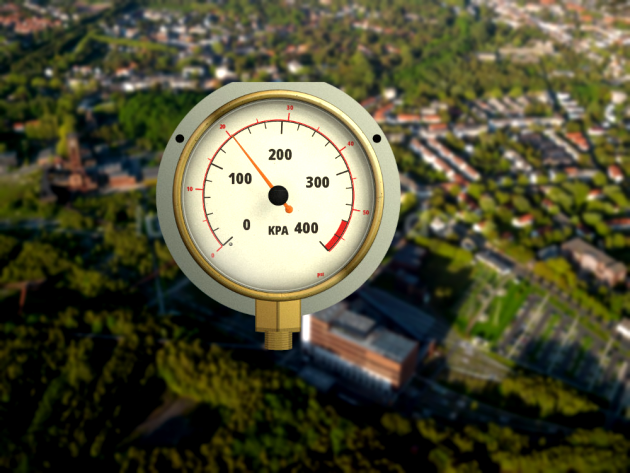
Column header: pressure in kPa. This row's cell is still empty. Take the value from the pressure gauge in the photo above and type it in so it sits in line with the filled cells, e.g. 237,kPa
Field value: 140,kPa
